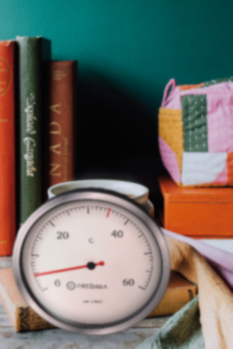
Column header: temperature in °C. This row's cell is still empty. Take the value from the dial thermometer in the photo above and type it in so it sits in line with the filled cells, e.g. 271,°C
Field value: 5,°C
